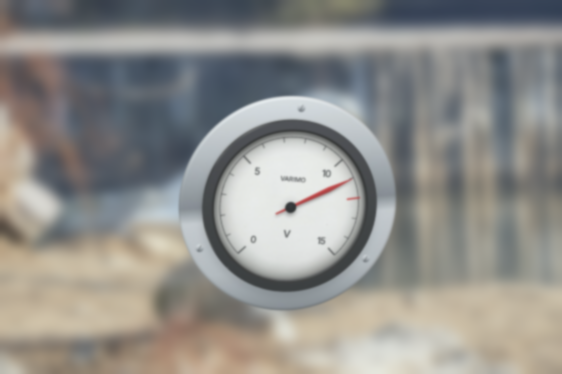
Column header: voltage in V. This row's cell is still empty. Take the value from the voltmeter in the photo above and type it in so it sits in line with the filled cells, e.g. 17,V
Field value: 11,V
